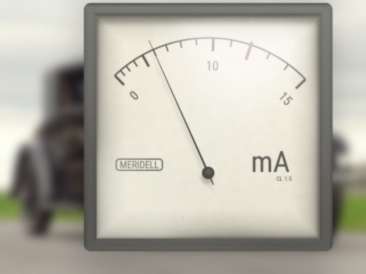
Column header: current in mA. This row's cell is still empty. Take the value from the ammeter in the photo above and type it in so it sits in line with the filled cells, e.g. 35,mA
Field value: 6,mA
